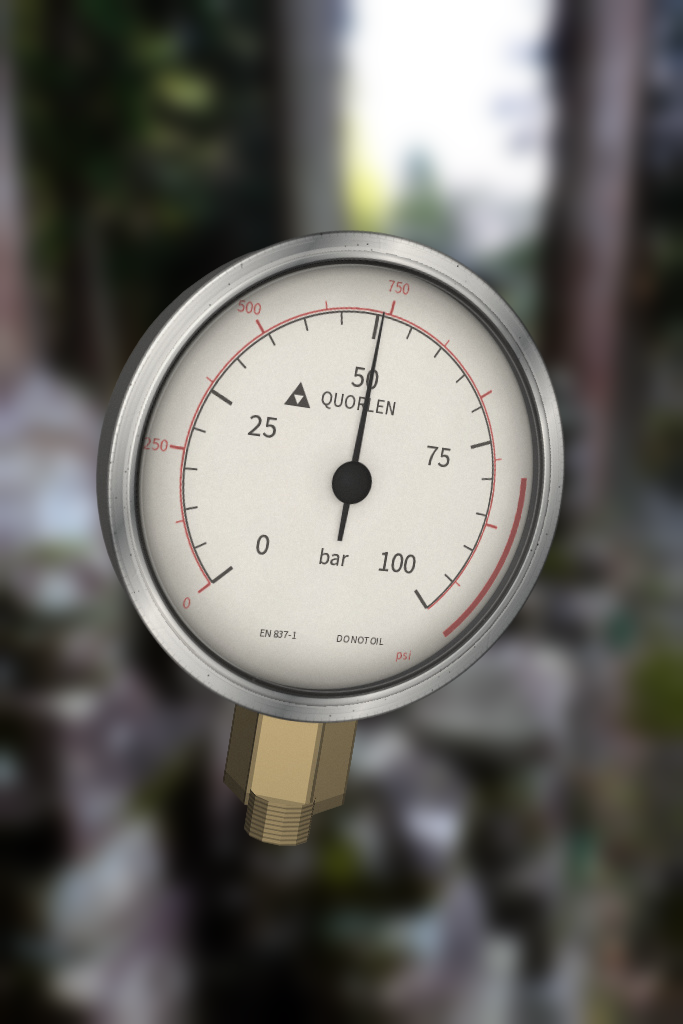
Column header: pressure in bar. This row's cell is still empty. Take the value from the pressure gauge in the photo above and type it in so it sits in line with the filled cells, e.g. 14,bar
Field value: 50,bar
